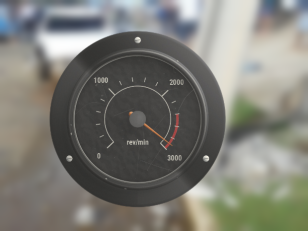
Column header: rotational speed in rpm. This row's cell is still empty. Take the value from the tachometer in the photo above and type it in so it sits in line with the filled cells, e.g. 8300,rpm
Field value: 2900,rpm
